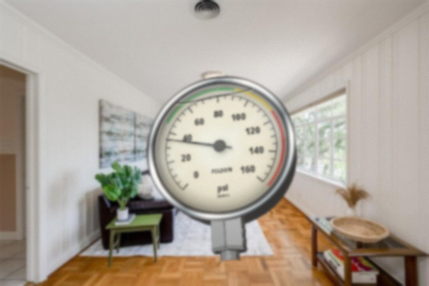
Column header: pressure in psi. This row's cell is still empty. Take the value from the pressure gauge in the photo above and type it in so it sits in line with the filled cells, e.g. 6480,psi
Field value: 35,psi
